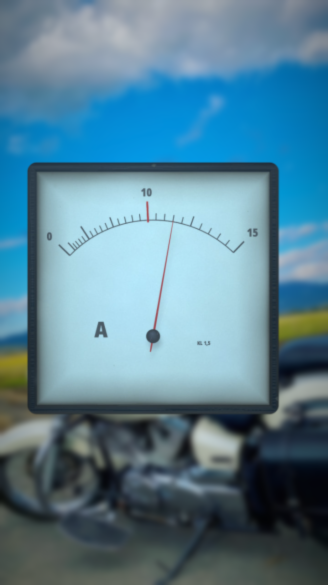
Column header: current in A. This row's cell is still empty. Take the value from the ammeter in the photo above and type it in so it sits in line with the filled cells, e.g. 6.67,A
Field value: 11.5,A
